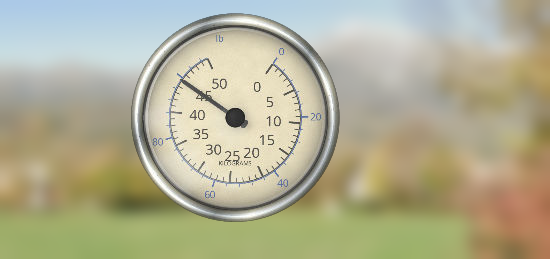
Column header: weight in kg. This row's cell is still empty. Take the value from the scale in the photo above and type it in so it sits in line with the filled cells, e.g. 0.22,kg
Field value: 45,kg
